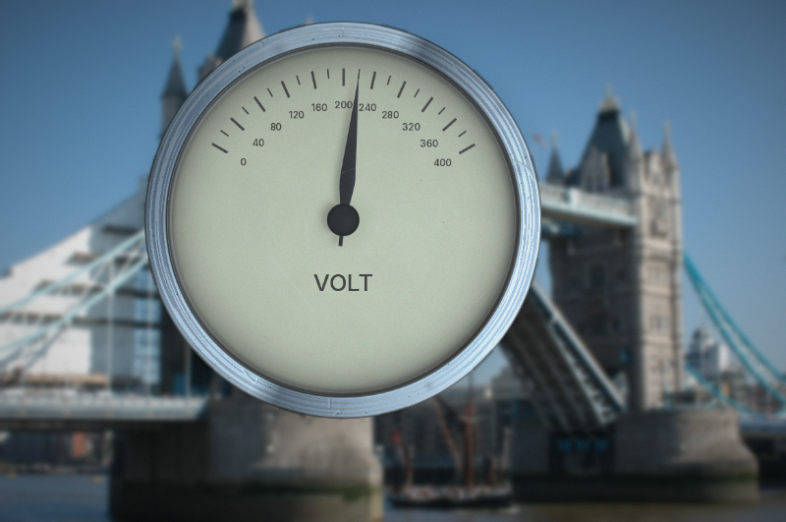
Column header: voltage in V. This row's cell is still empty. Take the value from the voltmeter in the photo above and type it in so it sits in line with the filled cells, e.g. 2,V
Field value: 220,V
